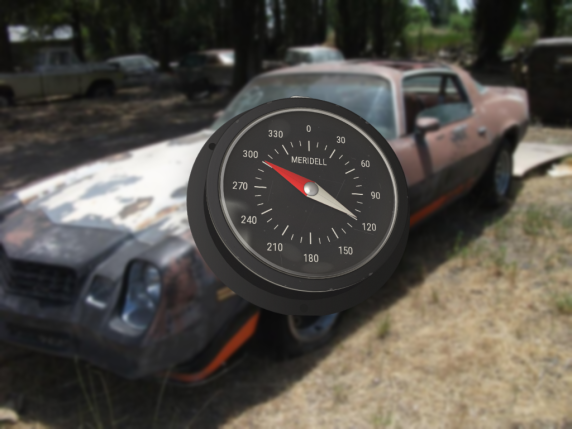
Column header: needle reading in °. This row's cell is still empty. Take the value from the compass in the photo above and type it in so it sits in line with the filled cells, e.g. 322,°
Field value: 300,°
